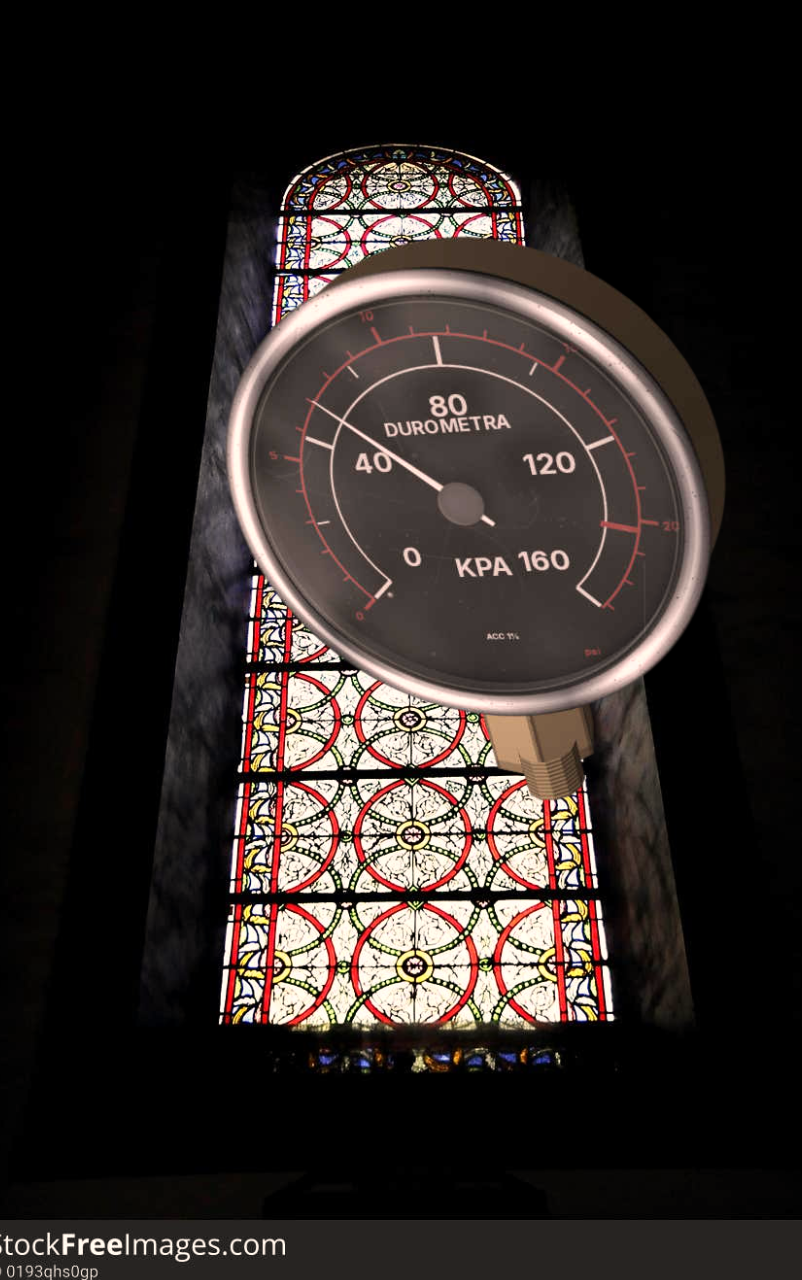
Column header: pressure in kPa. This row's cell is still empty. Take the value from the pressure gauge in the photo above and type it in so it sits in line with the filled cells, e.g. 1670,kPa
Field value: 50,kPa
